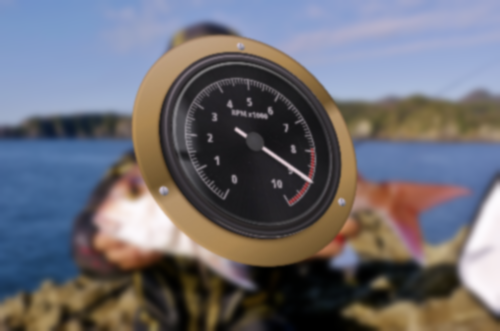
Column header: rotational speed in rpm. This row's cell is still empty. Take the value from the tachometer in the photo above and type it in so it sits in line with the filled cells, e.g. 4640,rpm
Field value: 9000,rpm
